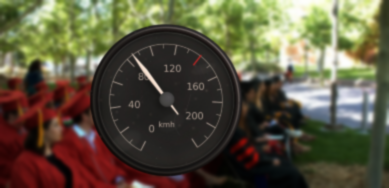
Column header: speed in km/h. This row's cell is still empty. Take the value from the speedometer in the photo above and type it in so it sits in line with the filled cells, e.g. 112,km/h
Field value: 85,km/h
